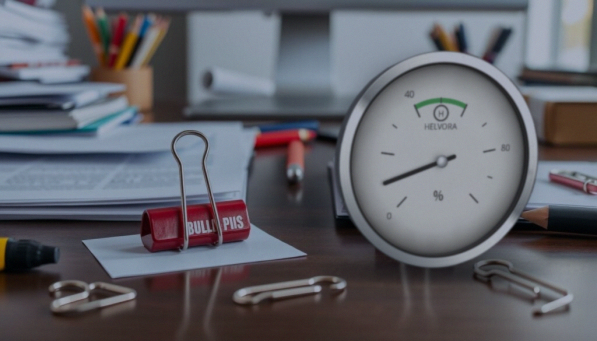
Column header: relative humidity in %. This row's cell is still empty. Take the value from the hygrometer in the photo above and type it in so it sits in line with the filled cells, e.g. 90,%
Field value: 10,%
